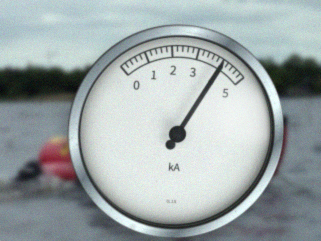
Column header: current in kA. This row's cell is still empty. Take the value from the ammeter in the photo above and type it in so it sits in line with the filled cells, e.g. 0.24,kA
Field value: 4,kA
